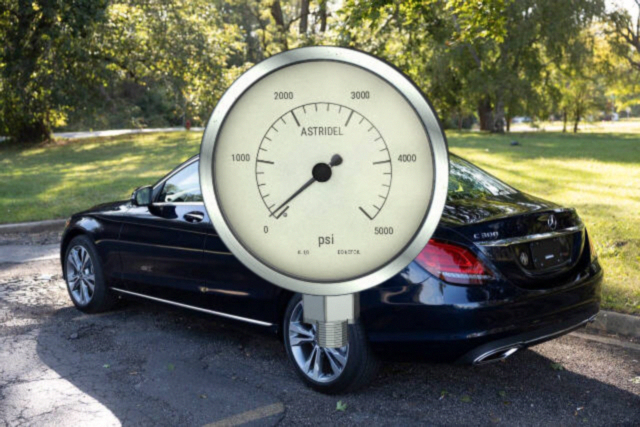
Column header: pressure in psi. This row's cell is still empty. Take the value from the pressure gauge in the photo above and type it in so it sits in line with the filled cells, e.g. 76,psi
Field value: 100,psi
